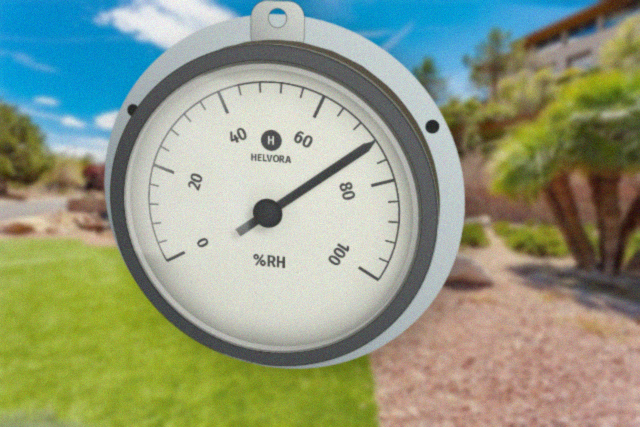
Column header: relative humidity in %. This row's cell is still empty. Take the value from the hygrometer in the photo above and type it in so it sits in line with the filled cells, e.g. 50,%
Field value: 72,%
